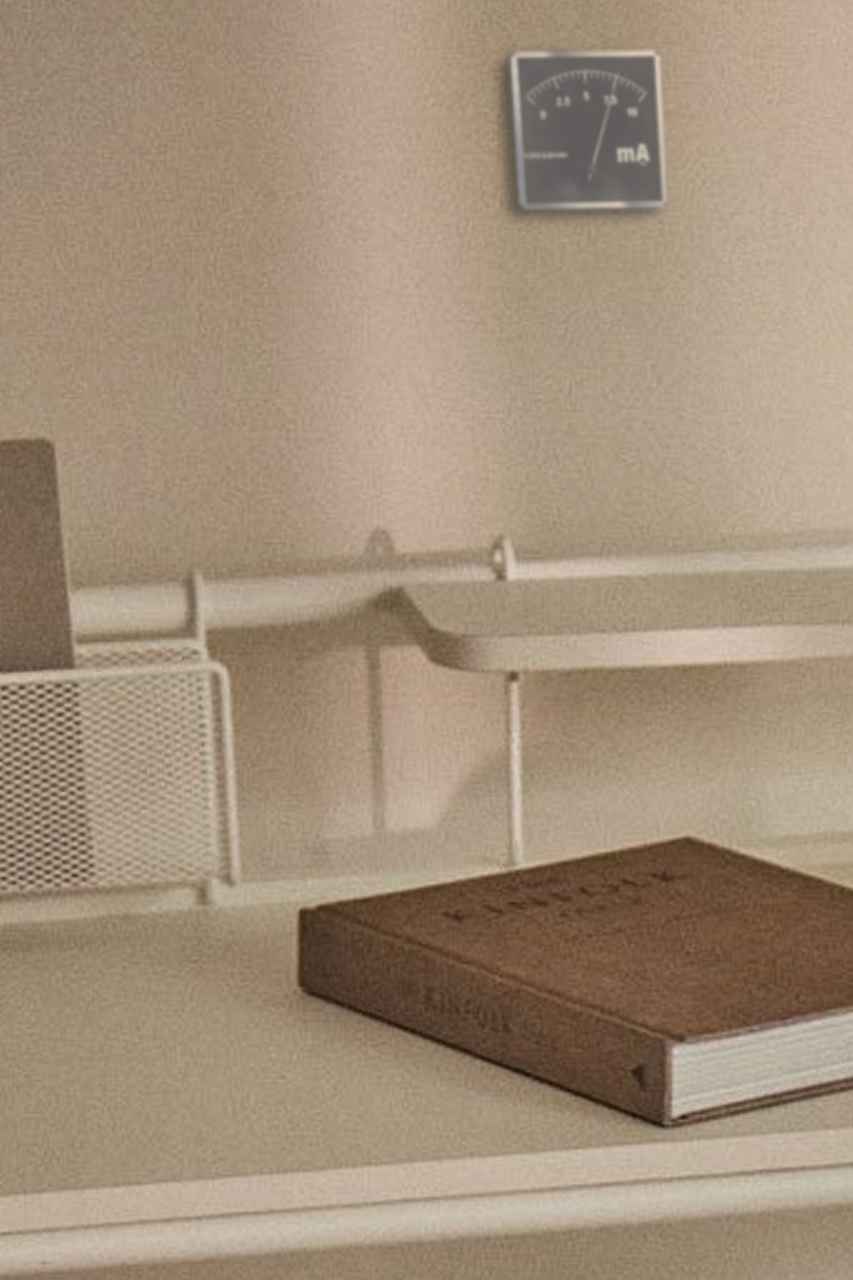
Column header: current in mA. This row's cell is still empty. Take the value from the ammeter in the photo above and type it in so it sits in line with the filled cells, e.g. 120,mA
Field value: 7.5,mA
